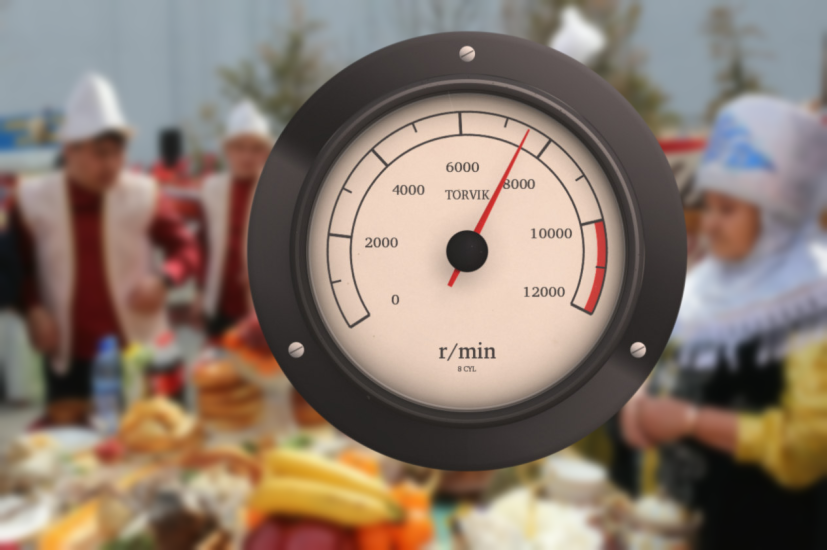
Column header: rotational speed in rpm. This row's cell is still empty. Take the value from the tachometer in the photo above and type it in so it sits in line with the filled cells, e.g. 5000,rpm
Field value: 7500,rpm
